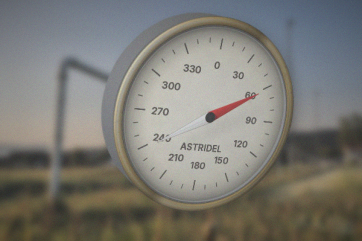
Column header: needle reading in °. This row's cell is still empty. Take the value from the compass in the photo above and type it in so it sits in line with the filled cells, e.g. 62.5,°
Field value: 60,°
